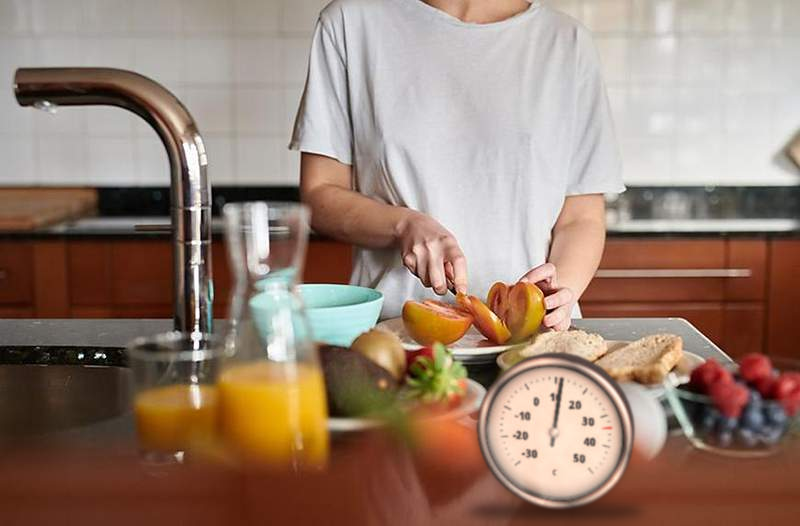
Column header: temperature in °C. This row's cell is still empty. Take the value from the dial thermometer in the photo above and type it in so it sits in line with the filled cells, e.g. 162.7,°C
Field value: 12,°C
